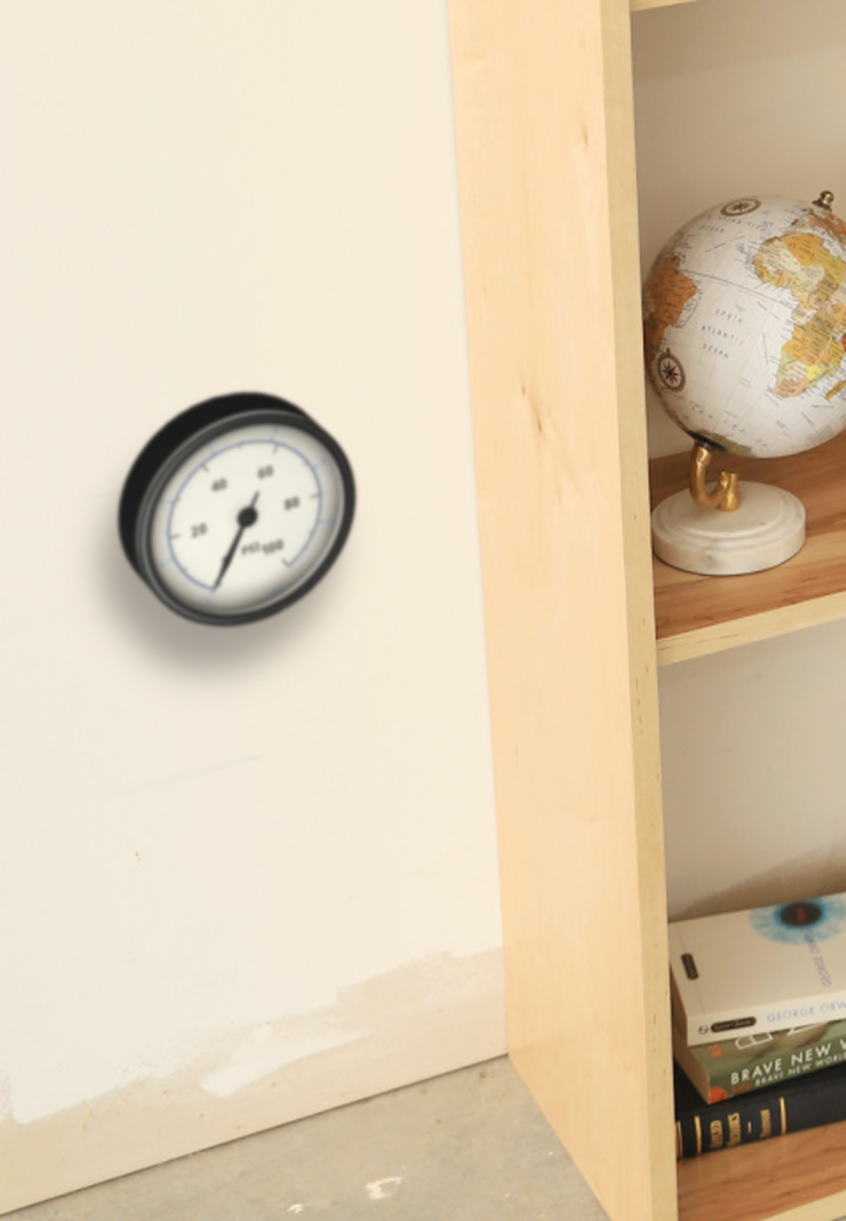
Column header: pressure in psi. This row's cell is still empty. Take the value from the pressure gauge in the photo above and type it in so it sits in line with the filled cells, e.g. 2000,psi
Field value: 0,psi
